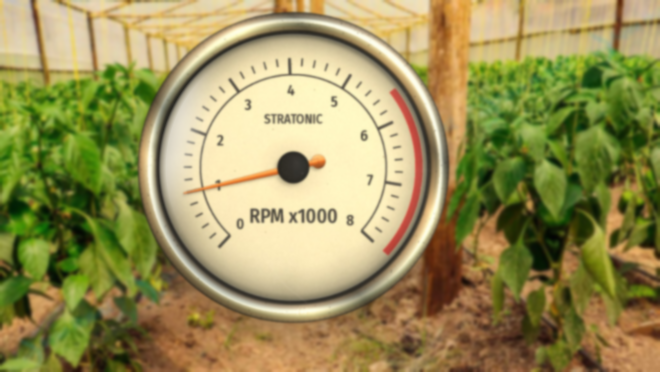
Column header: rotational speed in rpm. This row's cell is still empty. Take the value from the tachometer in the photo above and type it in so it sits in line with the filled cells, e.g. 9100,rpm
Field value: 1000,rpm
